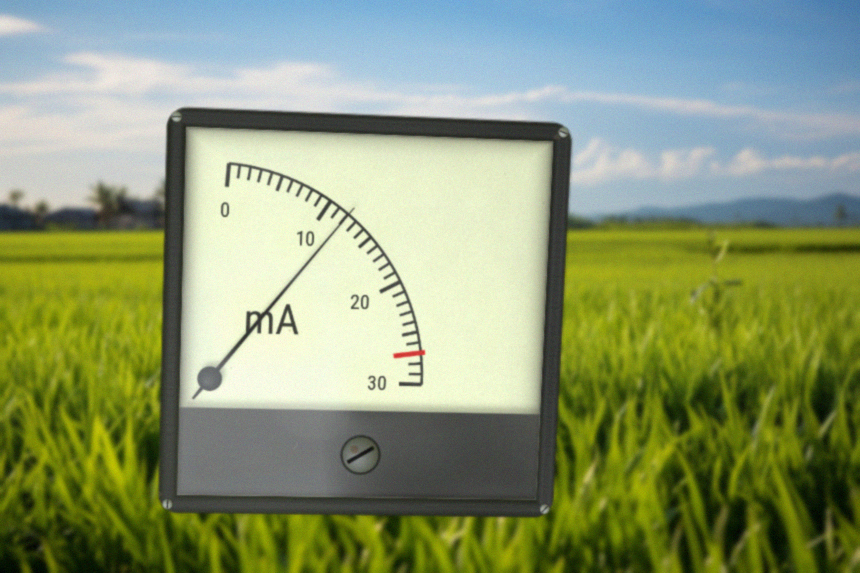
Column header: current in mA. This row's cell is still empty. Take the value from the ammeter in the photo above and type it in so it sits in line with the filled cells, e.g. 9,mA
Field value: 12,mA
